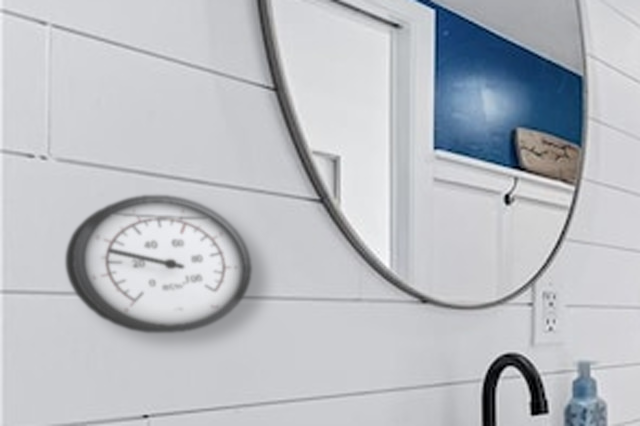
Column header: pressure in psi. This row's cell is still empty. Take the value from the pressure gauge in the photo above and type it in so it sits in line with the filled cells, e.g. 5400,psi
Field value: 25,psi
